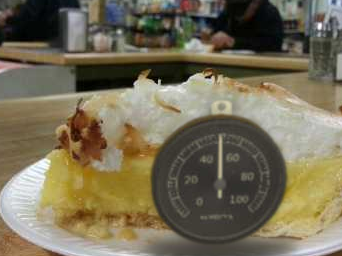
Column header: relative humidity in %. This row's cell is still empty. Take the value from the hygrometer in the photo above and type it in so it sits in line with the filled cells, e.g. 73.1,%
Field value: 50,%
